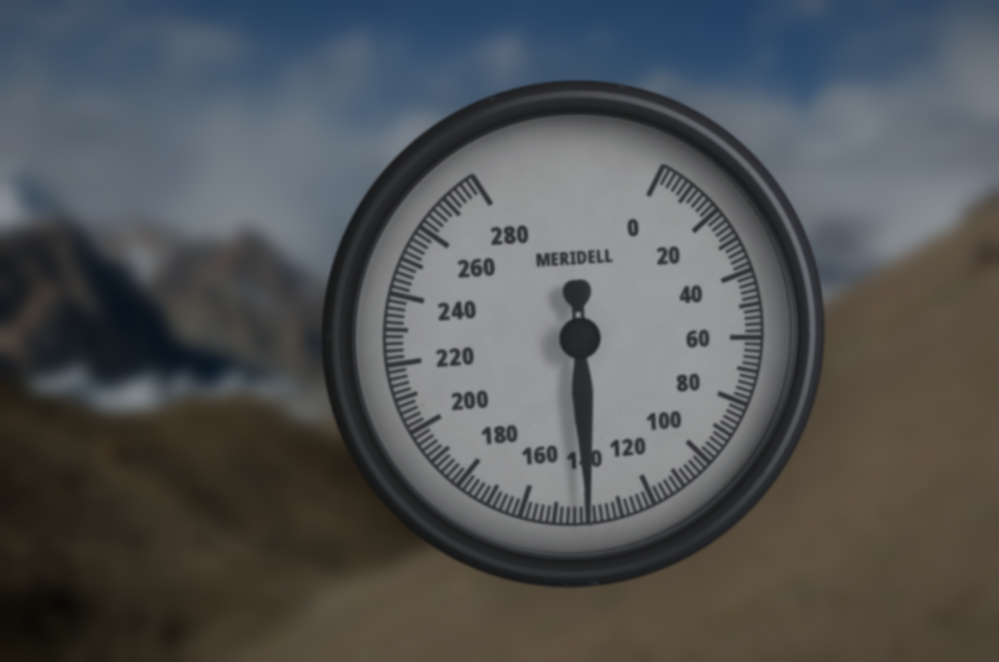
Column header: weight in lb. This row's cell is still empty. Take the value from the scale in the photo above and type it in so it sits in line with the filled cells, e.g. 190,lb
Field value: 140,lb
